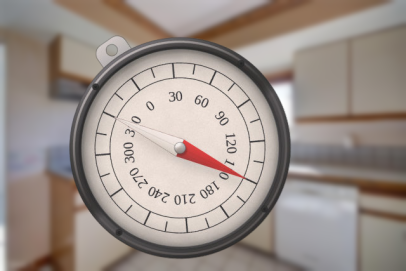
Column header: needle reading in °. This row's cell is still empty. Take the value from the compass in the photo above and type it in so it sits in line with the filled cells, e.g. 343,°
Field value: 150,°
